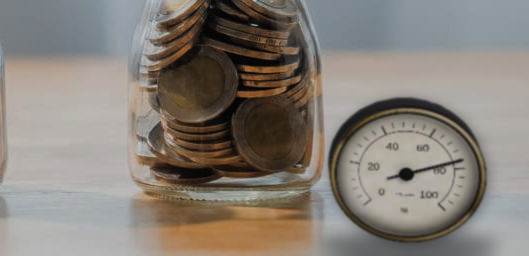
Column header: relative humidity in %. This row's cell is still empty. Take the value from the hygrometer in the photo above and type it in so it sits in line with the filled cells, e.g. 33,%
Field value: 76,%
